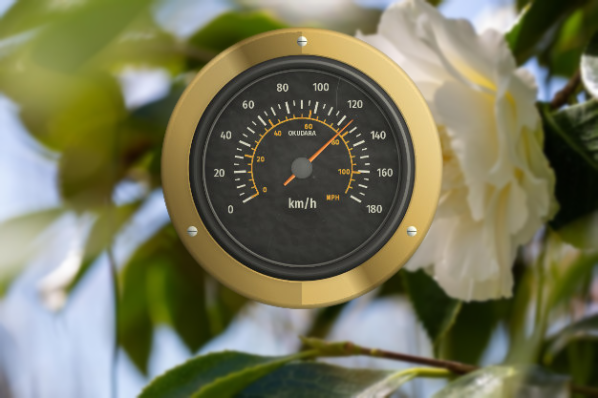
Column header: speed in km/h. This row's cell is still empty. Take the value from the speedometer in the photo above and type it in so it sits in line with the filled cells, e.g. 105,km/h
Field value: 125,km/h
